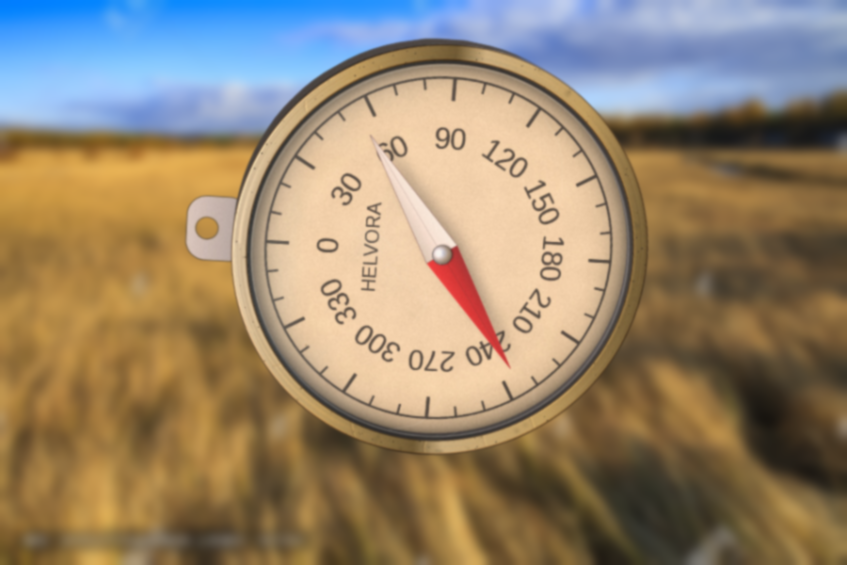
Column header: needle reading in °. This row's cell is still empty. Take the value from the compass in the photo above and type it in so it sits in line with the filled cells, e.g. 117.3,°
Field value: 235,°
